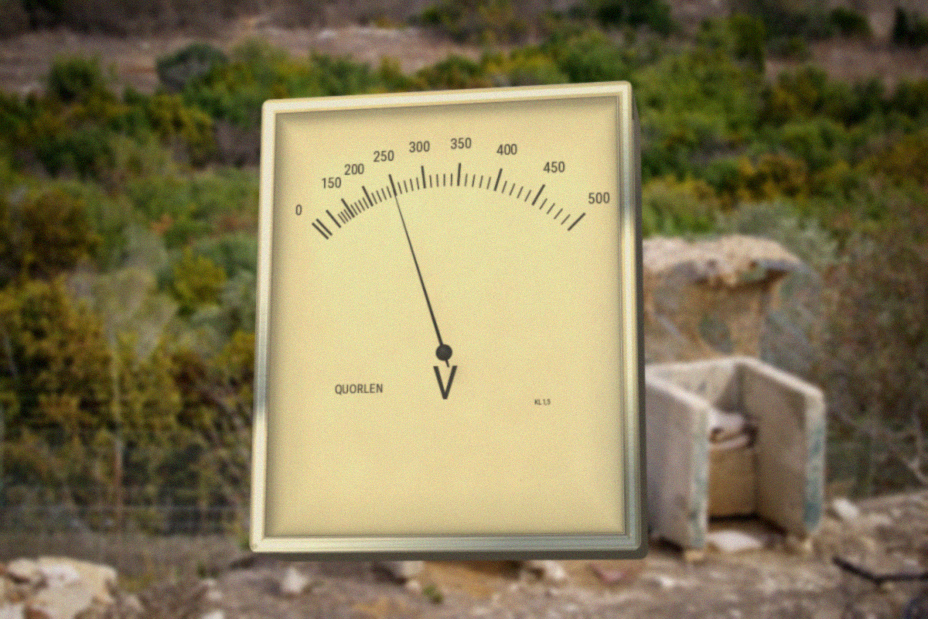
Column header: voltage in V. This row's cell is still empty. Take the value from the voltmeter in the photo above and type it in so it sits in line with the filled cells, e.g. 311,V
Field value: 250,V
